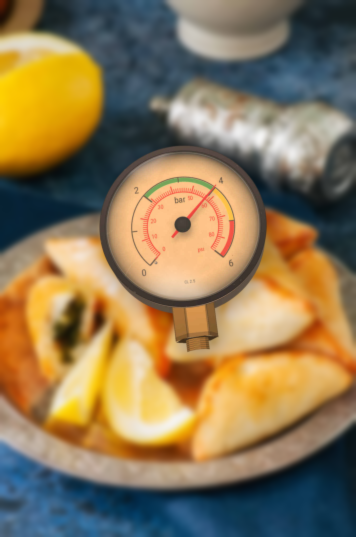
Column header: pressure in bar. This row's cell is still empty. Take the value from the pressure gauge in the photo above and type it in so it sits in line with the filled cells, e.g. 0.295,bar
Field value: 4,bar
